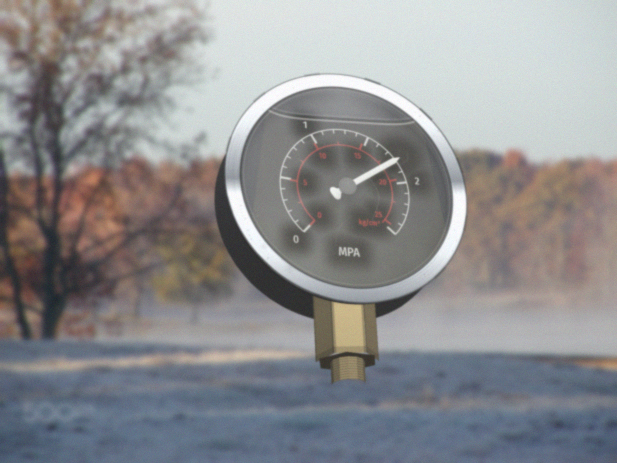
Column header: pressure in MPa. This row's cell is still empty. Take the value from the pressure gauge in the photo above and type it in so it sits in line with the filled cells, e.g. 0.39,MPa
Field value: 1.8,MPa
